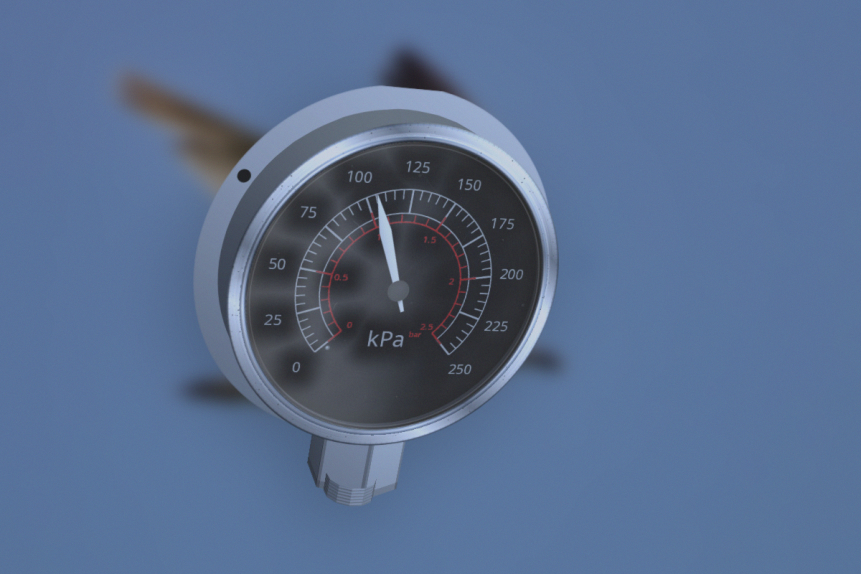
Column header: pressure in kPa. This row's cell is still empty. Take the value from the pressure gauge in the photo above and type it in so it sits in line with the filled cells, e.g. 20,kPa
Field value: 105,kPa
